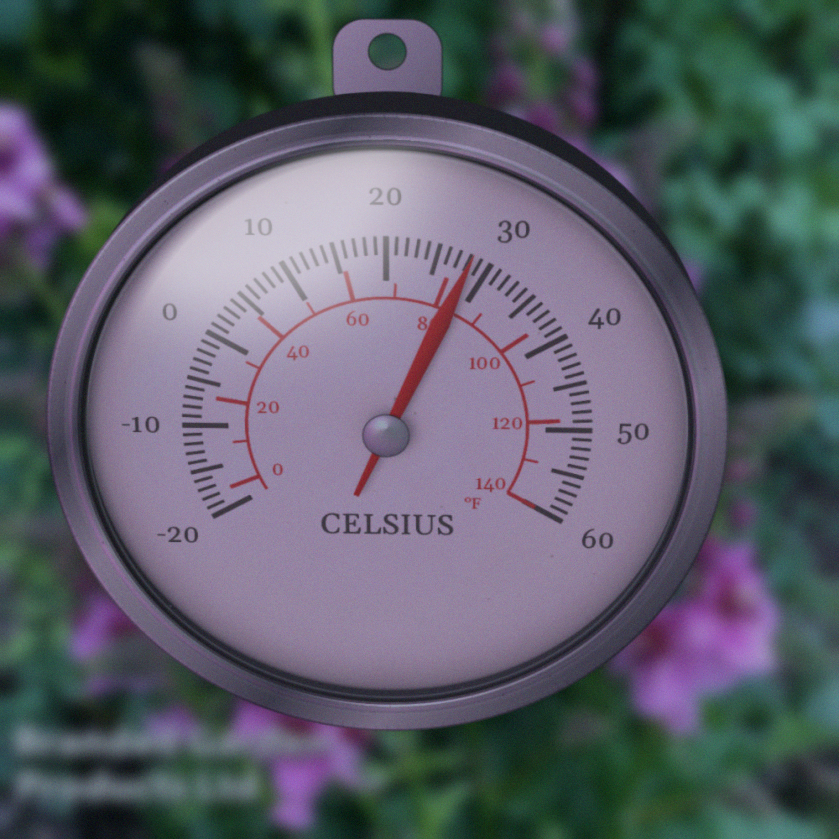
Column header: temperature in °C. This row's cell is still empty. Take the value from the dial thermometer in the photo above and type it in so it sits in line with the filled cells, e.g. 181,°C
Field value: 28,°C
